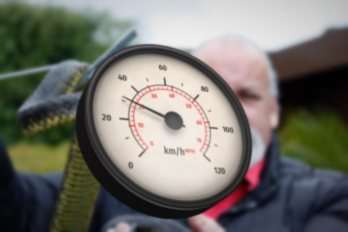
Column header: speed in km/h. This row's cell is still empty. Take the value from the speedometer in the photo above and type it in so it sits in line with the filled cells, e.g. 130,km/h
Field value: 30,km/h
